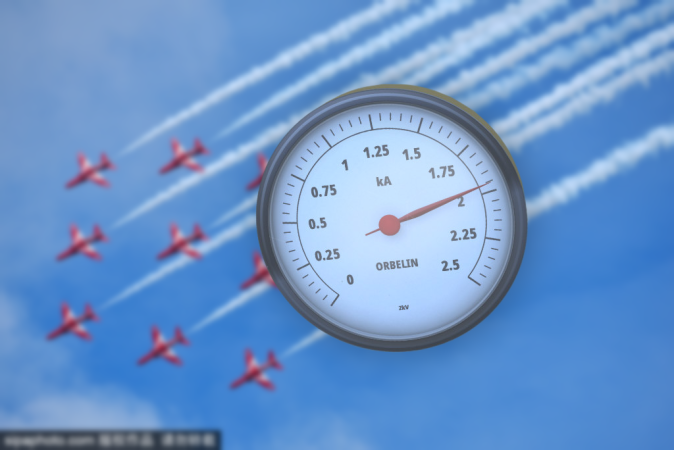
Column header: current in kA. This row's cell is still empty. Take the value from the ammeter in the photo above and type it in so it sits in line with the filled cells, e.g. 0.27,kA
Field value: 1.95,kA
